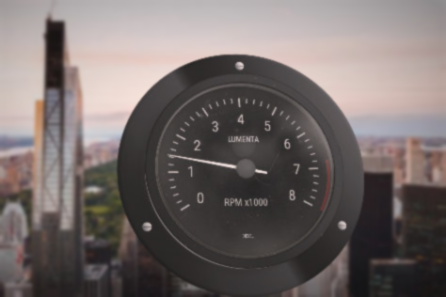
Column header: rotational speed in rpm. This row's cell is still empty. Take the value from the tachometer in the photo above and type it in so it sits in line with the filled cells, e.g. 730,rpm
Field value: 1400,rpm
